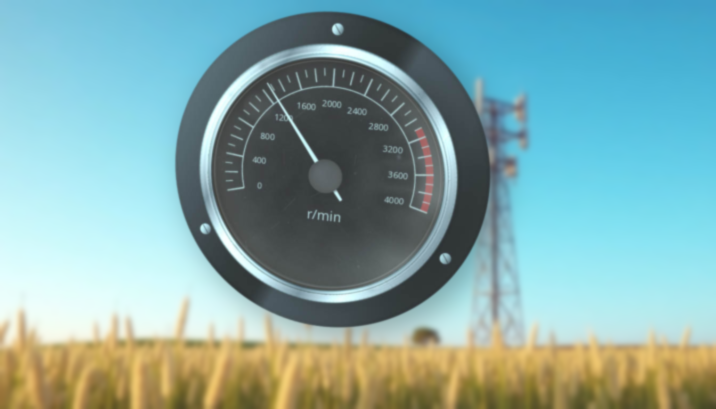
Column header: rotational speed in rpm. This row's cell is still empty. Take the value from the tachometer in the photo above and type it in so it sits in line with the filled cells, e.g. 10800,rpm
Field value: 1300,rpm
